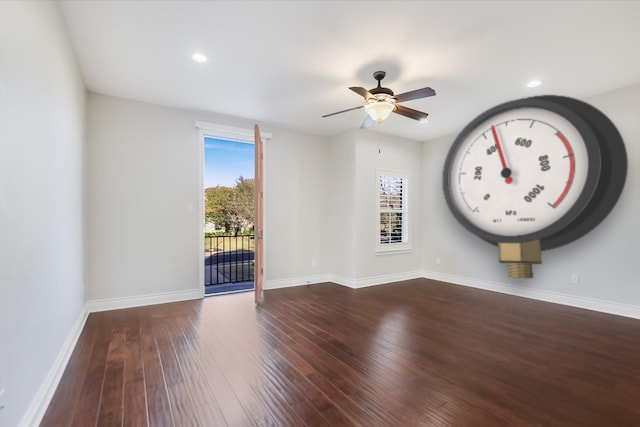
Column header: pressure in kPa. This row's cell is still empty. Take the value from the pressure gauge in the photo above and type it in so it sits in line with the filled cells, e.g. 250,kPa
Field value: 450,kPa
